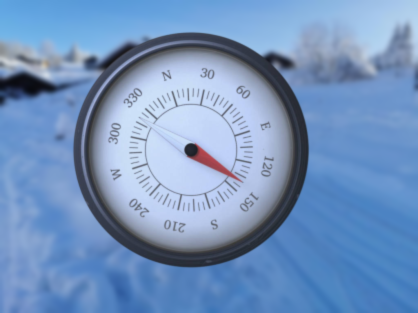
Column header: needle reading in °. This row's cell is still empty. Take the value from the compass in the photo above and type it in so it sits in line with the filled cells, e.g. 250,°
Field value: 140,°
